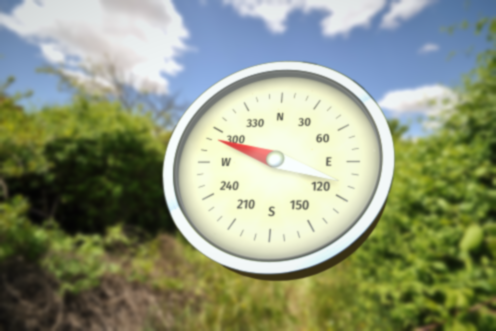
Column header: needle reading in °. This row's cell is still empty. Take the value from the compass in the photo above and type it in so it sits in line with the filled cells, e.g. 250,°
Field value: 290,°
